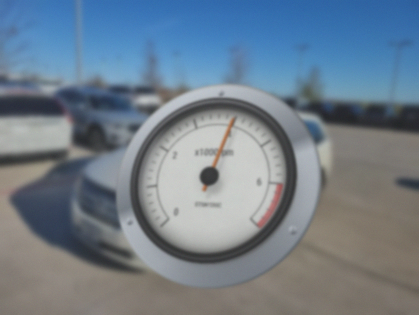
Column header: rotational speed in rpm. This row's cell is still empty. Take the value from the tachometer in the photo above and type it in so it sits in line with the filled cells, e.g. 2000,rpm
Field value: 4000,rpm
